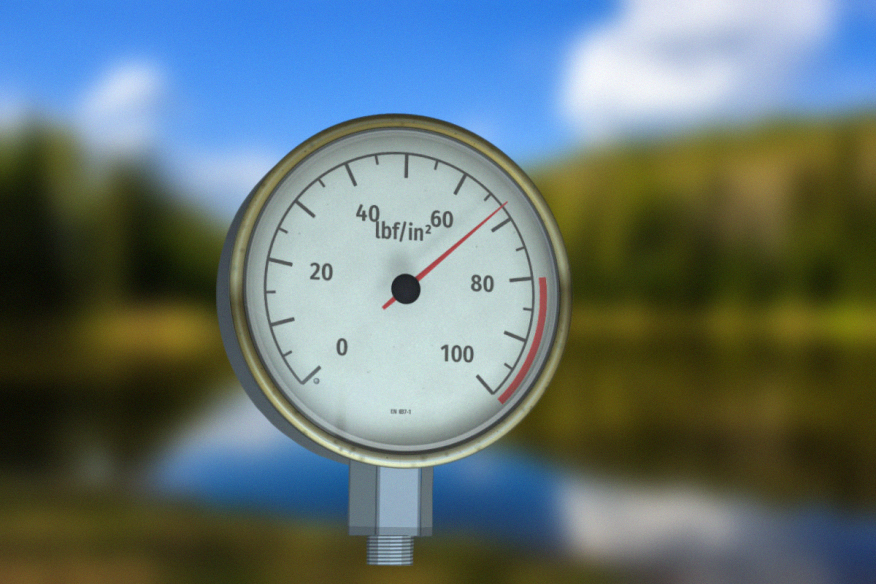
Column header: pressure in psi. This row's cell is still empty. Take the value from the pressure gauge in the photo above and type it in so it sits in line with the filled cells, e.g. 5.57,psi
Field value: 67.5,psi
